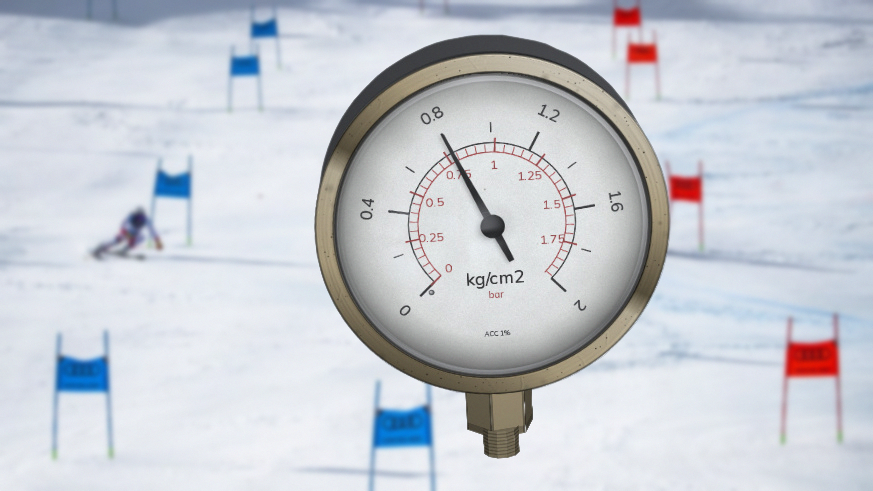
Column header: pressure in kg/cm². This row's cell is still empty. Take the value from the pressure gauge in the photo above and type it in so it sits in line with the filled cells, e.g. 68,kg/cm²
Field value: 0.8,kg/cm²
